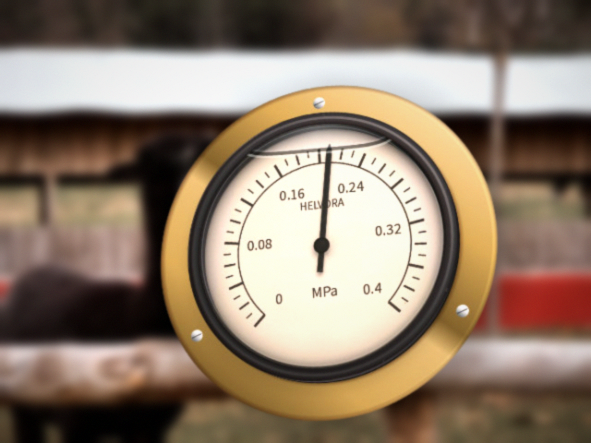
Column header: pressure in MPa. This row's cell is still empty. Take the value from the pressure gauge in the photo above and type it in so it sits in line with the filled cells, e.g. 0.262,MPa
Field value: 0.21,MPa
